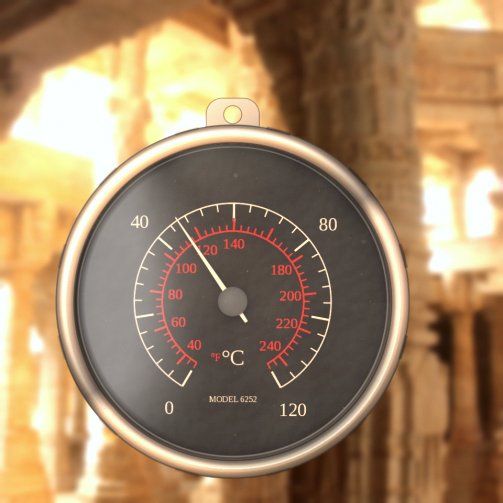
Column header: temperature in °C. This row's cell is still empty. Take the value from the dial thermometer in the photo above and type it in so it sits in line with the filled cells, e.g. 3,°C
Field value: 46,°C
